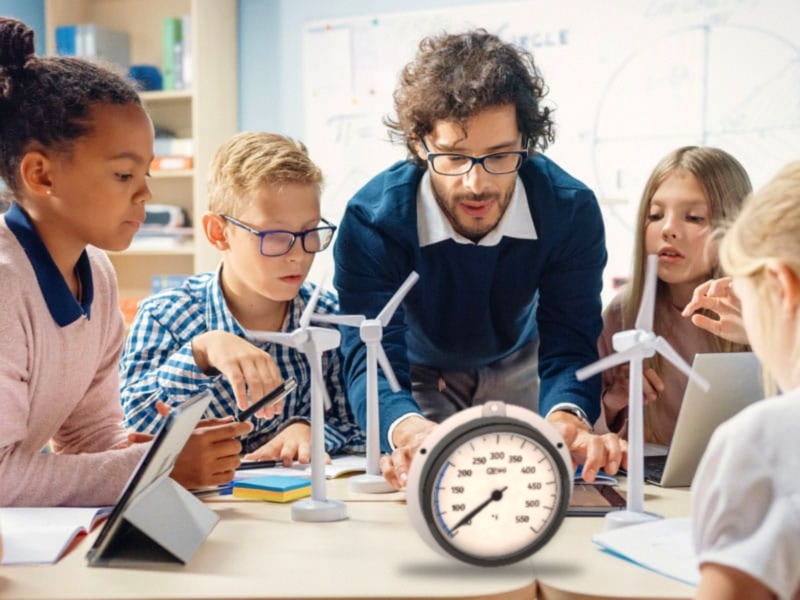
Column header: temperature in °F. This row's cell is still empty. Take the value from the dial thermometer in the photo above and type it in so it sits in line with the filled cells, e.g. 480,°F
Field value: 62.5,°F
